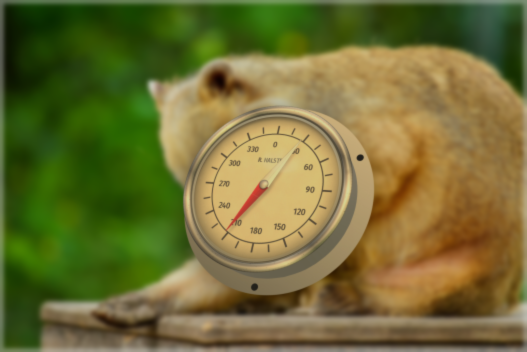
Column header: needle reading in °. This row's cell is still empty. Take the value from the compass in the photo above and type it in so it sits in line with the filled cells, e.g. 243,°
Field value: 210,°
